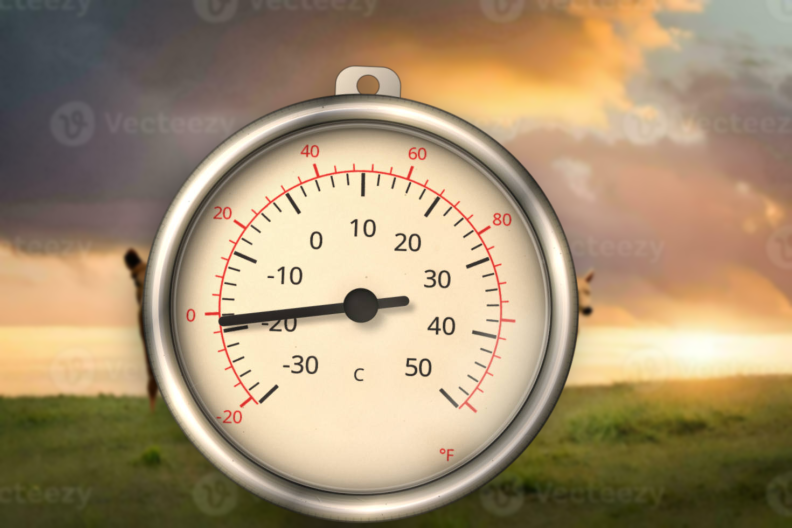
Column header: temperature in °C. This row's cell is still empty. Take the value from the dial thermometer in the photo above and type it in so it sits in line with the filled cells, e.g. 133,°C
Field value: -19,°C
